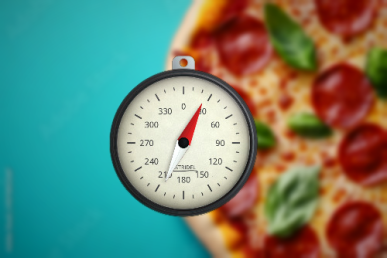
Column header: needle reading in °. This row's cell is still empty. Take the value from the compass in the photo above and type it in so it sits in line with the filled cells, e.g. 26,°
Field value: 25,°
